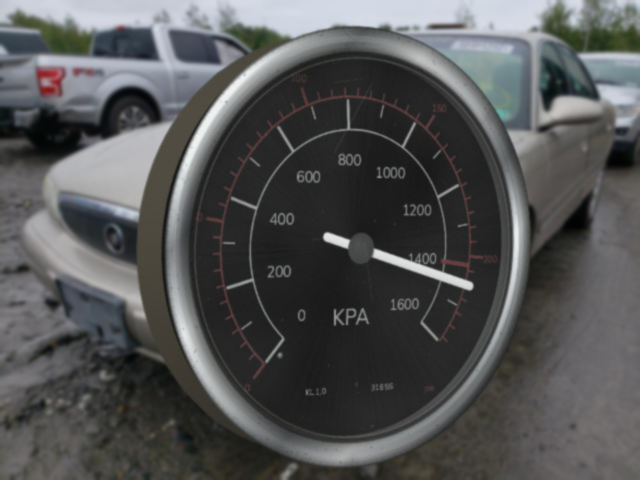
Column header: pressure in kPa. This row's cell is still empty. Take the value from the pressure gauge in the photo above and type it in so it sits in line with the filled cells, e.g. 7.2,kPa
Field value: 1450,kPa
